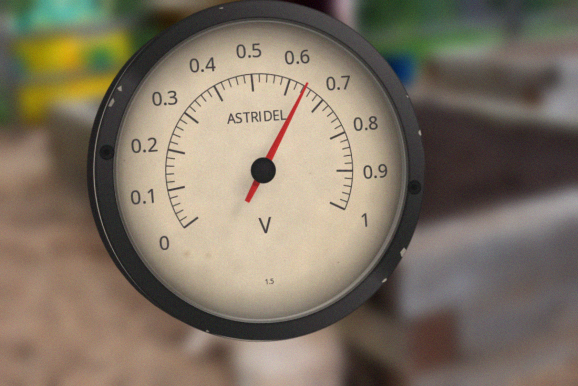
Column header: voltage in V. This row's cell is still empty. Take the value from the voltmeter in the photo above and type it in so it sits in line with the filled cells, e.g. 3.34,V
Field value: 0.64,V
